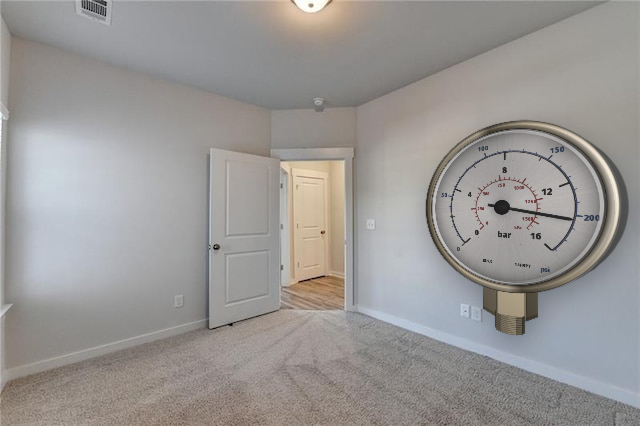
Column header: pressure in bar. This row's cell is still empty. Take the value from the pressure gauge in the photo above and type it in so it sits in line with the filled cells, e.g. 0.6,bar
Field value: 14,bar
